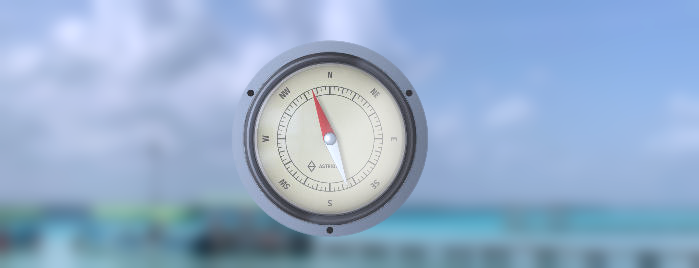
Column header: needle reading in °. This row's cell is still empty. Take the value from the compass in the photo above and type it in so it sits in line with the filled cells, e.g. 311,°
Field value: 340,°
